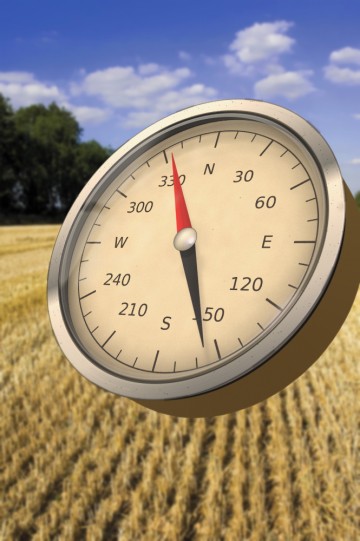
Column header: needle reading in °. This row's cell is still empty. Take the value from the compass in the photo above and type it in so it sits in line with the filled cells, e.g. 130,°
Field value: 335,°
